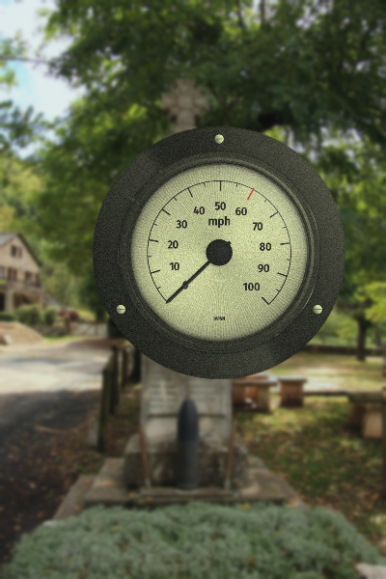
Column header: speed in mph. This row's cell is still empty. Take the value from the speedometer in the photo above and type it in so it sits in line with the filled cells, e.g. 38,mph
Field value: 0,mph
